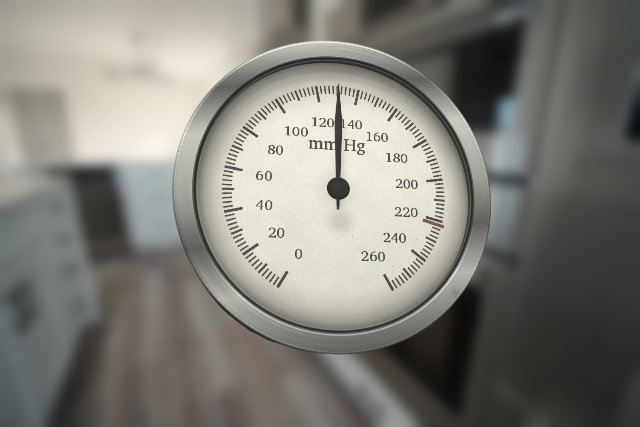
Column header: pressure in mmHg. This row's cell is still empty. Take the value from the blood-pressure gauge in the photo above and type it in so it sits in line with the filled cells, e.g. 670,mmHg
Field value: 130,mmHg
